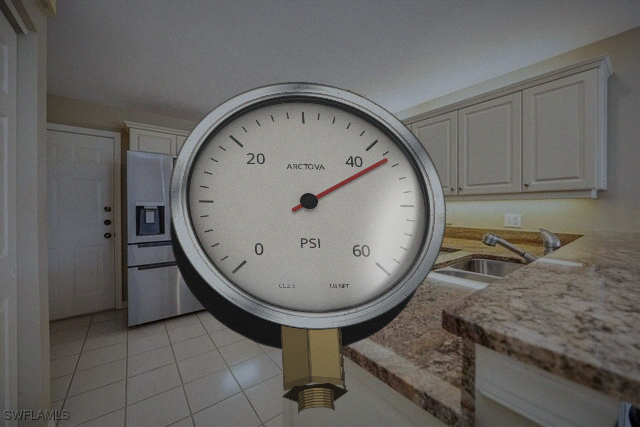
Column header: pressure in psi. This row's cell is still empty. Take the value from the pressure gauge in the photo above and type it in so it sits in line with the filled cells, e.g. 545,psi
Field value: 43,psi
